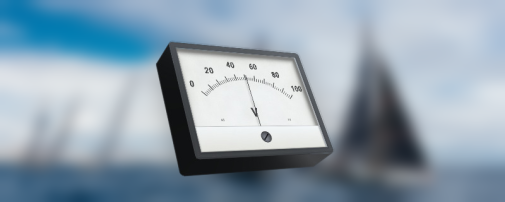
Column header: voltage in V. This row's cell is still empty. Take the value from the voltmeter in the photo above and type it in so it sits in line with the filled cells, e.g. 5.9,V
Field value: 50,V
